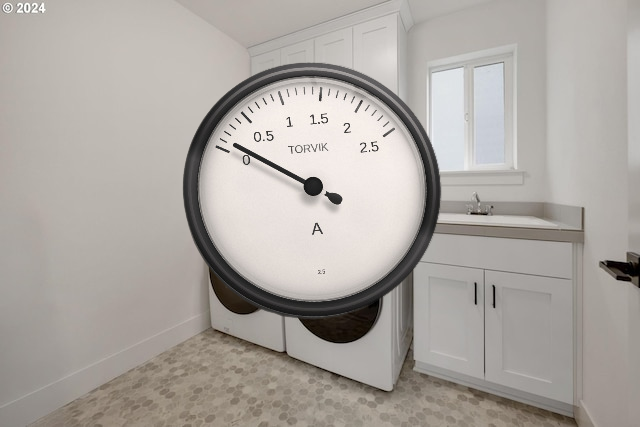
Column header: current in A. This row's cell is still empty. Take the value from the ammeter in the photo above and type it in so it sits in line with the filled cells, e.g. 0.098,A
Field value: 0.1,A
